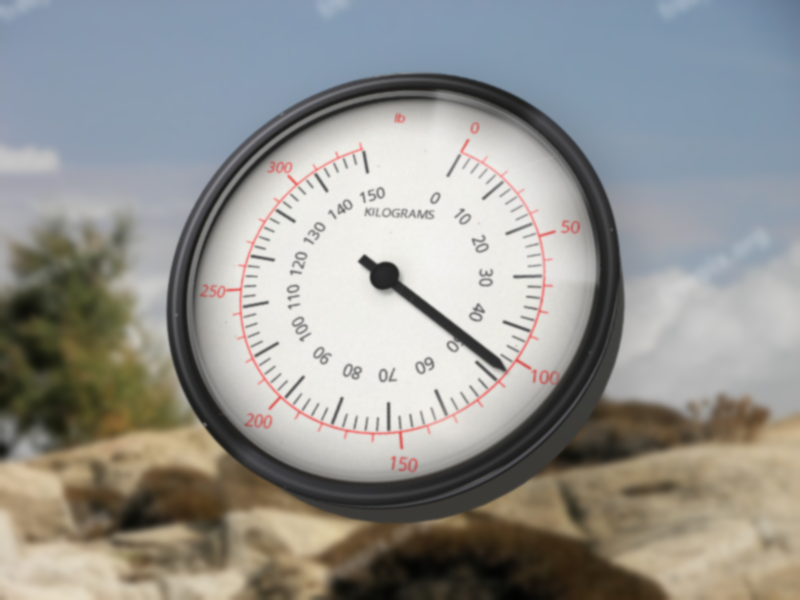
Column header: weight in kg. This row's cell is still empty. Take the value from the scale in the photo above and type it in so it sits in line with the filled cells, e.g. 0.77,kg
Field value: 48,kg
